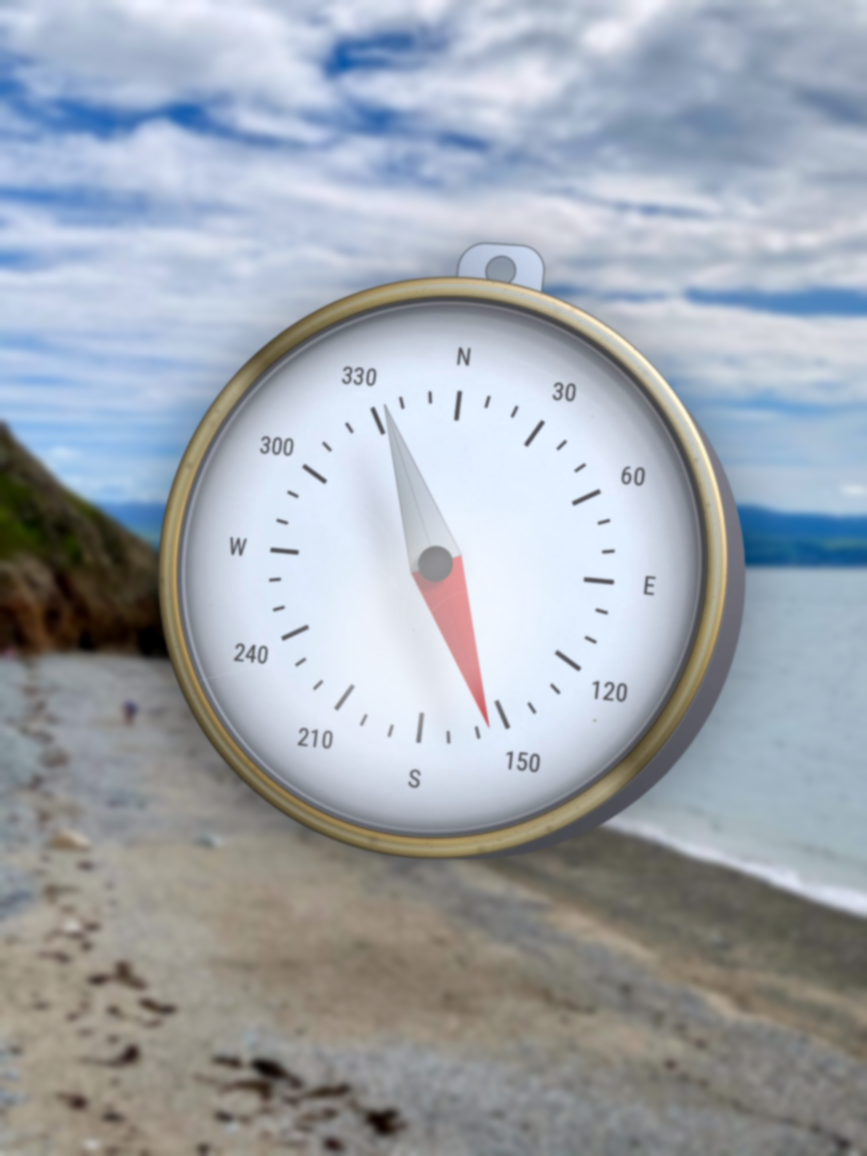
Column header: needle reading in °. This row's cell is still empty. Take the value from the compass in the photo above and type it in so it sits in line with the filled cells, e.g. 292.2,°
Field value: 155,°
